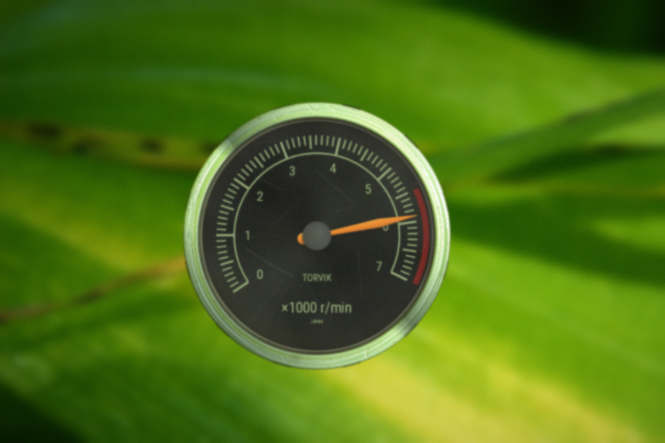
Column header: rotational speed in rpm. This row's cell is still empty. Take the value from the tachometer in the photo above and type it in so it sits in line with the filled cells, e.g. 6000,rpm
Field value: 5900,rpm
